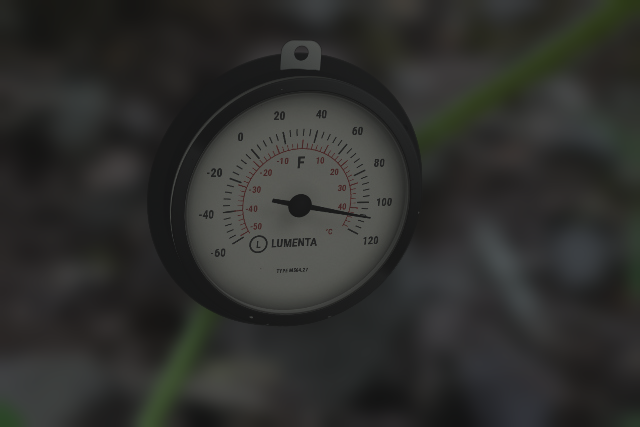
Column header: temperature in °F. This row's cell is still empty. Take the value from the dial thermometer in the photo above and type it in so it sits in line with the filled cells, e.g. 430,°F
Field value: 108,°F
